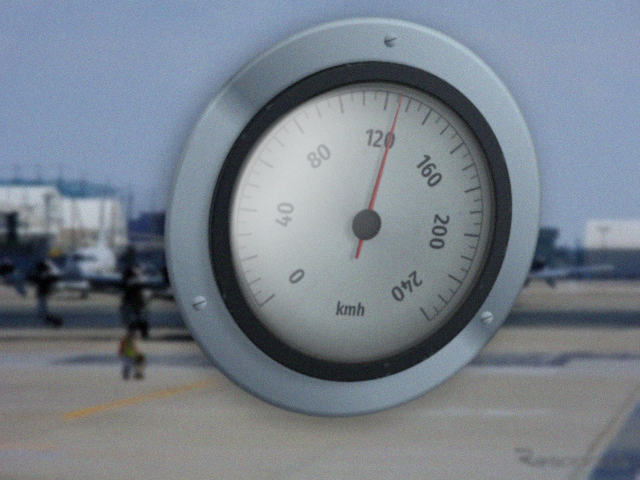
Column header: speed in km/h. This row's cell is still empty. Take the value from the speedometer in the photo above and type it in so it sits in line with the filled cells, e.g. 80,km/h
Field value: 125,km/h
